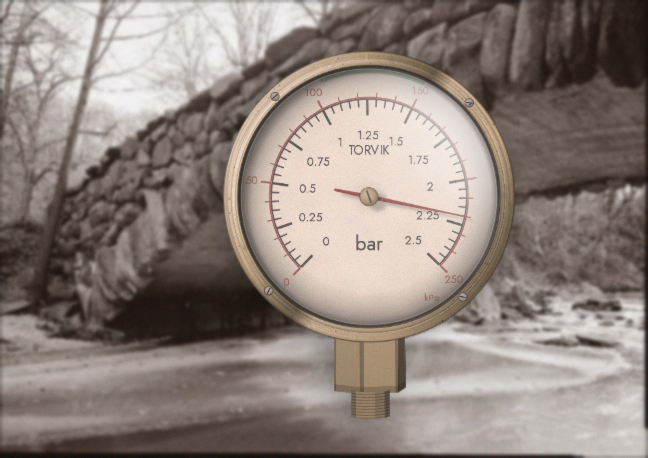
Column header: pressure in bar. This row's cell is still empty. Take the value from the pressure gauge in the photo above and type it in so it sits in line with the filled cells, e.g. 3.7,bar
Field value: 2.2,bar
